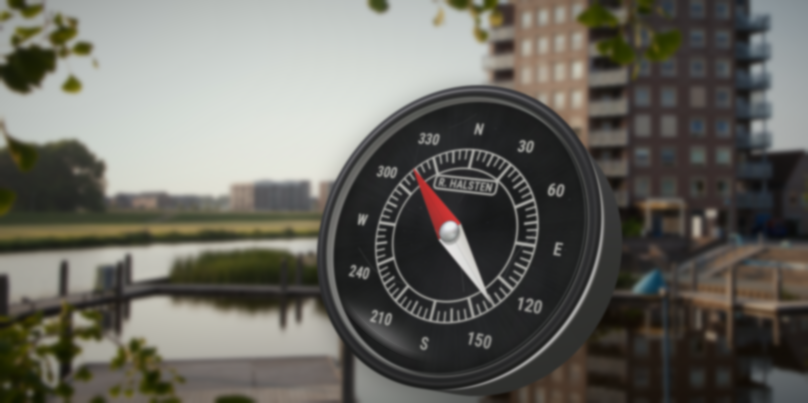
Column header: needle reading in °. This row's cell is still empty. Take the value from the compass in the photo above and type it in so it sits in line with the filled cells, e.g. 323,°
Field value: 315,°
